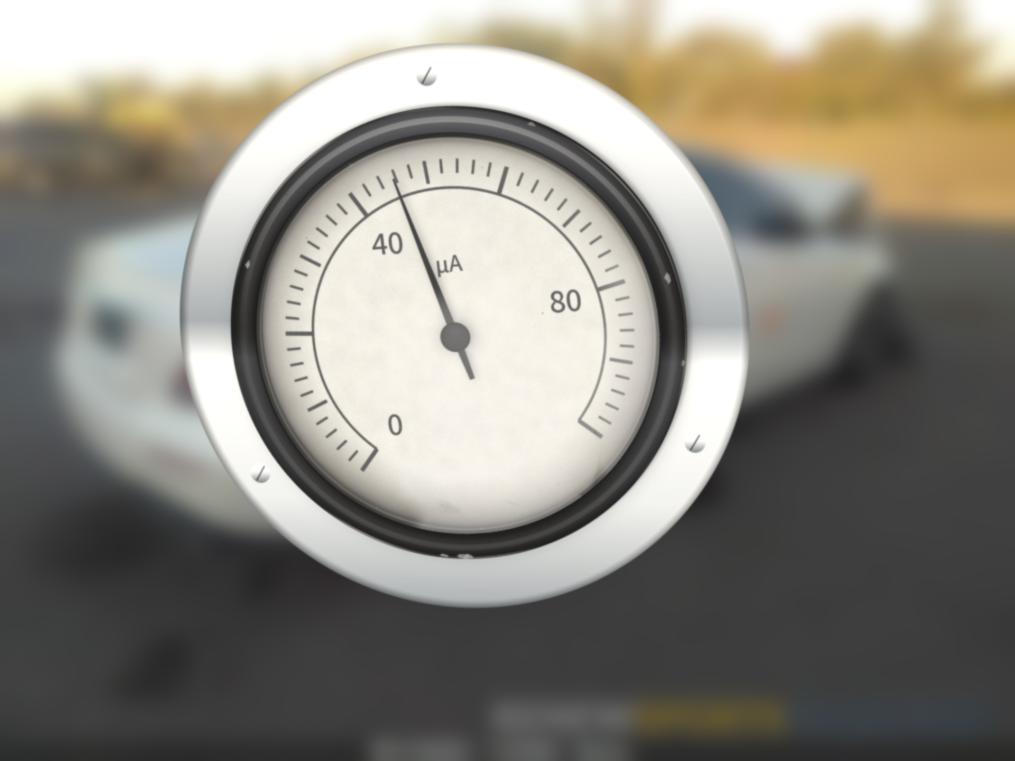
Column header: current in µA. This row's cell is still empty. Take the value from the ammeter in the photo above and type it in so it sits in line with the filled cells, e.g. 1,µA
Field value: 46,µA
